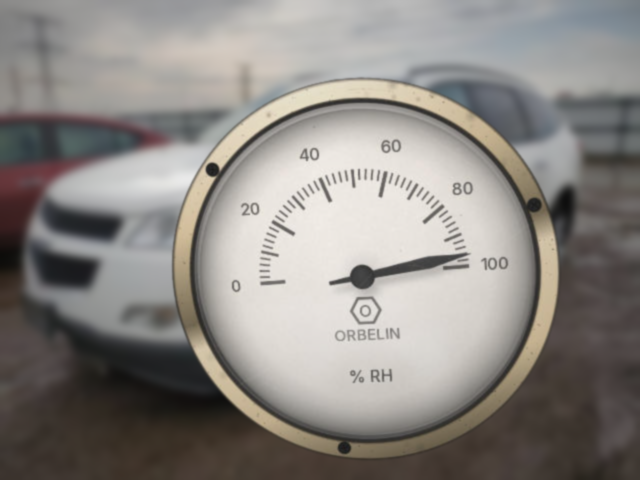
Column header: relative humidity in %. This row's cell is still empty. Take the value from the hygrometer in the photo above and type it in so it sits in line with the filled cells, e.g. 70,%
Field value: 96,%
